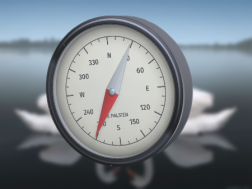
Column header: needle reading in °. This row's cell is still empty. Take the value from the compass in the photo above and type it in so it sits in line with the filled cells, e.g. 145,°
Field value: 210,°
